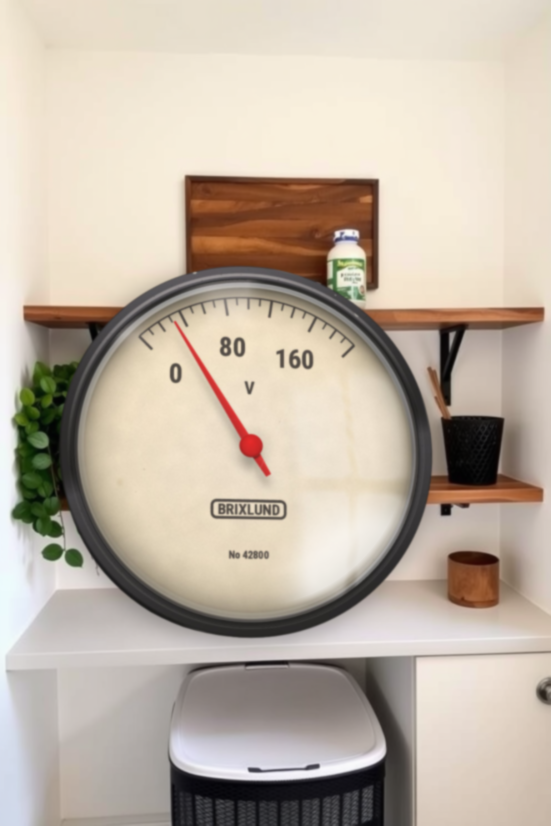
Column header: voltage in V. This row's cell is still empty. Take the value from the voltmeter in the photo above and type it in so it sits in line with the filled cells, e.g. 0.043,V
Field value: 30,V
